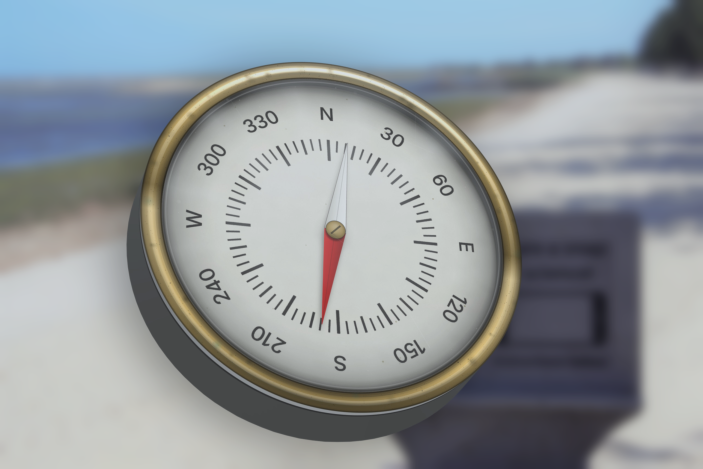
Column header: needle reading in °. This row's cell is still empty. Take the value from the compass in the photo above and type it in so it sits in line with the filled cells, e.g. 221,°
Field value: 190,°
